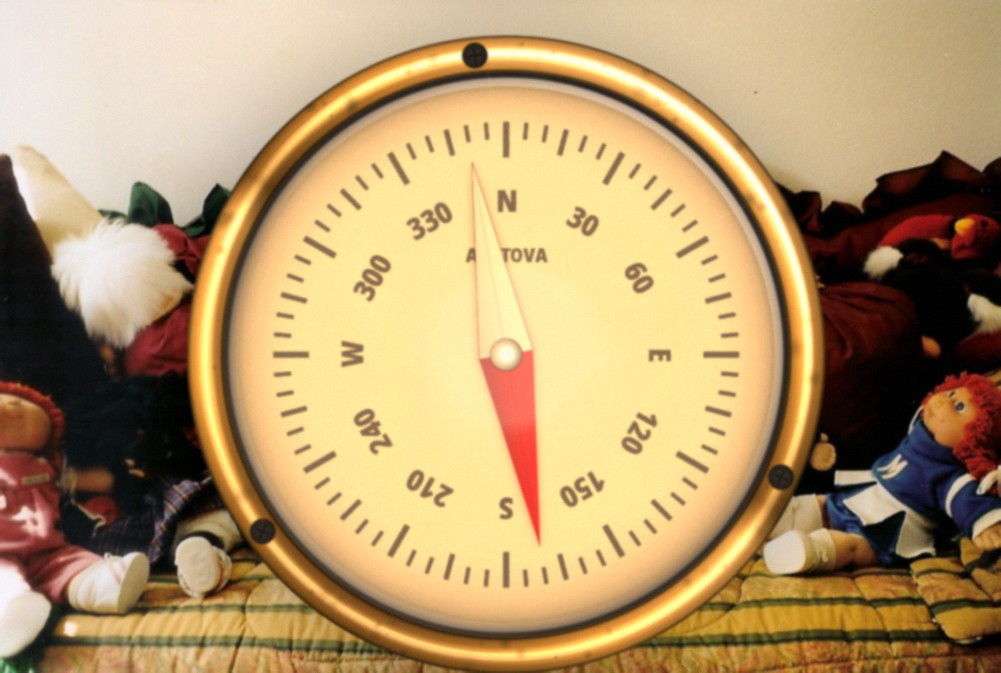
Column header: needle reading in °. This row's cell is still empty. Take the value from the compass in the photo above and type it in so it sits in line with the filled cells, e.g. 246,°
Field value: 170,°
